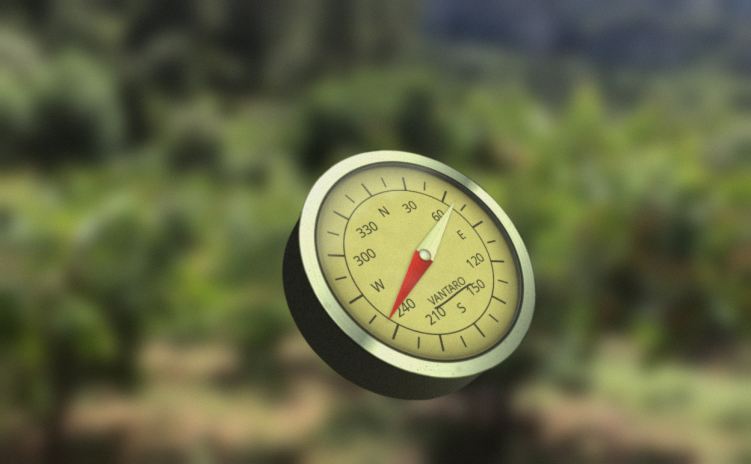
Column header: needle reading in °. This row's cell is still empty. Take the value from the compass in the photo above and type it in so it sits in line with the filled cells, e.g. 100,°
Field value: 247.5,°
